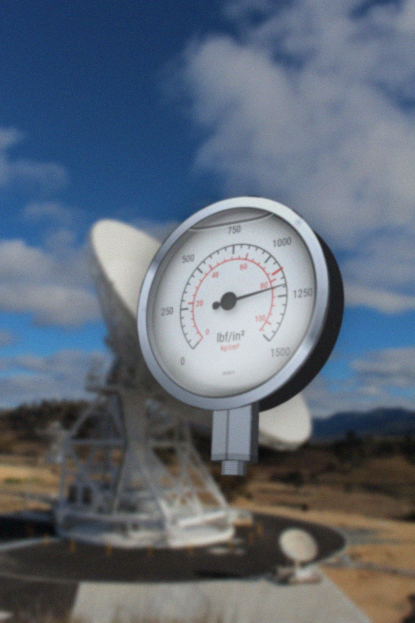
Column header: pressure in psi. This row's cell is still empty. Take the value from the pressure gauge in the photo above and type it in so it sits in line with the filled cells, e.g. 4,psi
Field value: 1200,psi
